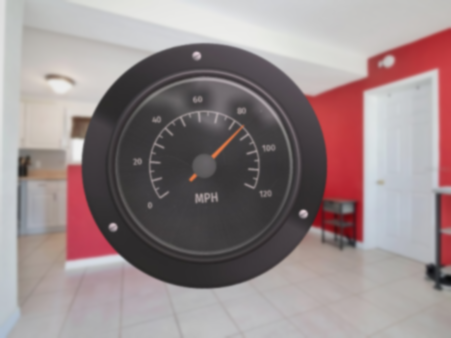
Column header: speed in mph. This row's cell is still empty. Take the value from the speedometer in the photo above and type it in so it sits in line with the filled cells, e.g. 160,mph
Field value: 85,mph
